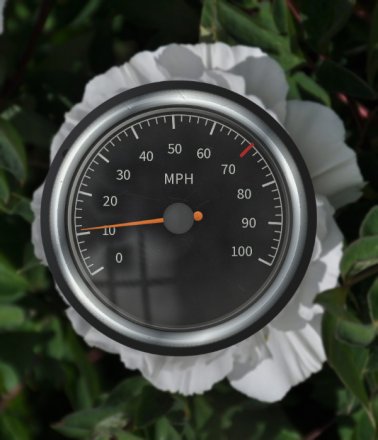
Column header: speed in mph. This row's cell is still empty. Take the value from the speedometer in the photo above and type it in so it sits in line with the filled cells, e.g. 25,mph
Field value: 11,mph
